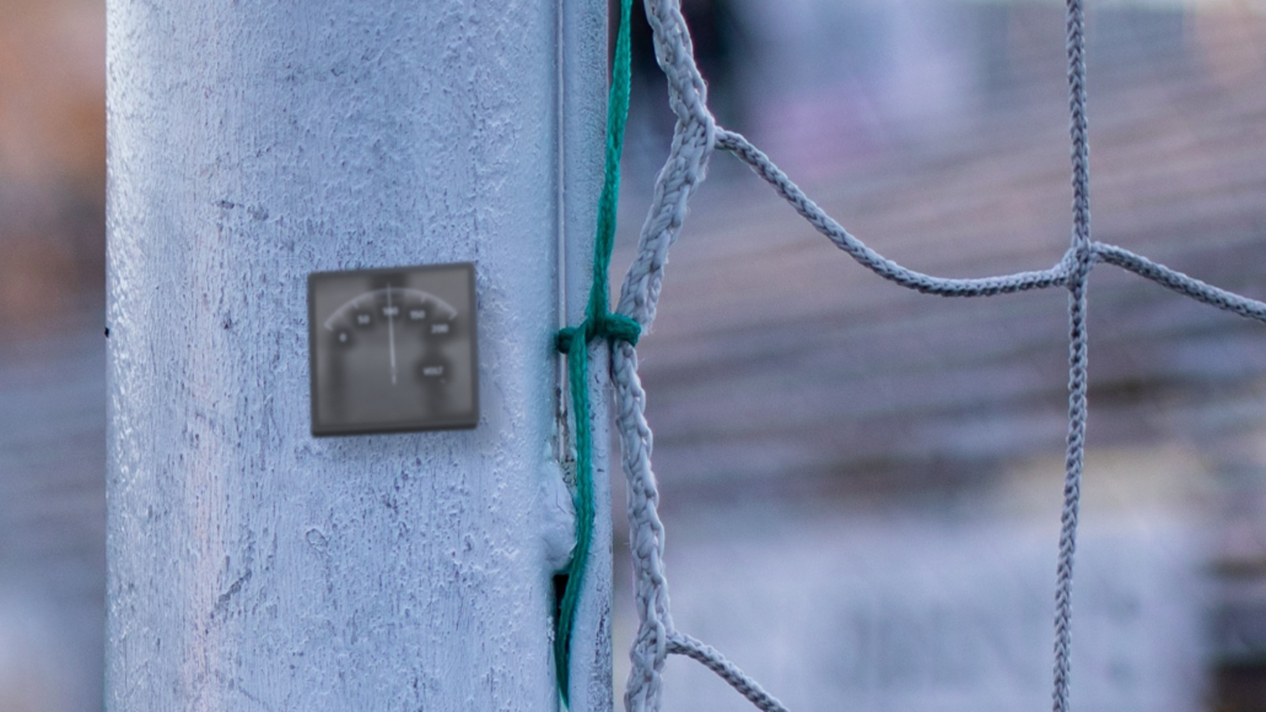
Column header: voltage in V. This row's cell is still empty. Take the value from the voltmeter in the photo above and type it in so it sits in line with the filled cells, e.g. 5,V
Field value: 100,V
